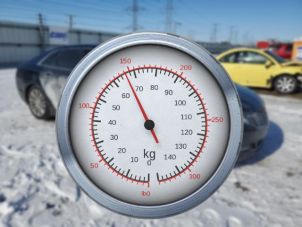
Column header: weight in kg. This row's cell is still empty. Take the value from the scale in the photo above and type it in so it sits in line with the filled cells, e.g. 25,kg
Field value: 66,kg
